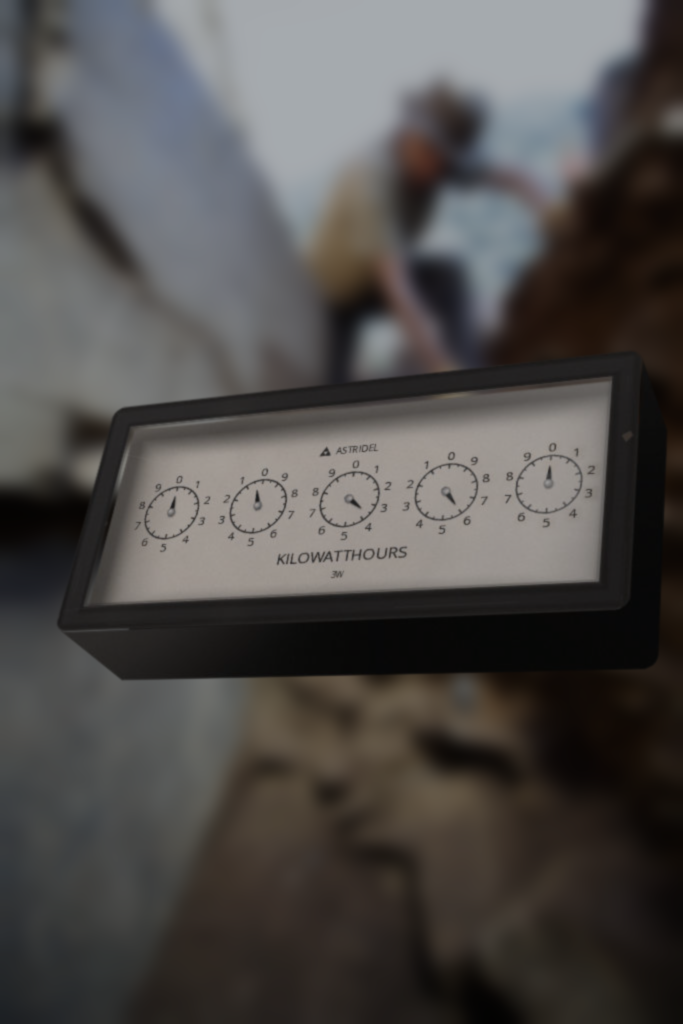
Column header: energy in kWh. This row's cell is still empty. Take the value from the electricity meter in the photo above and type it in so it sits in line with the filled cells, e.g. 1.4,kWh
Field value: 360,kWh
